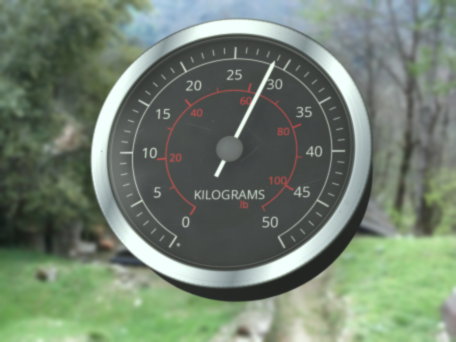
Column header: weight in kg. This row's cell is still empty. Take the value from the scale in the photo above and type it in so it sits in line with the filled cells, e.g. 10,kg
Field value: 29,kg
